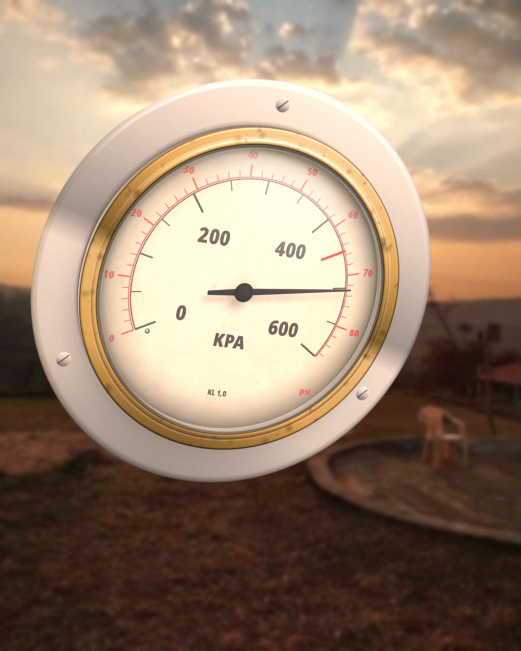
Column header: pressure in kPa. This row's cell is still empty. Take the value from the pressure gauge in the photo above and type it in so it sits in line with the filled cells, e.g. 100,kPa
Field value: 500,kPa
